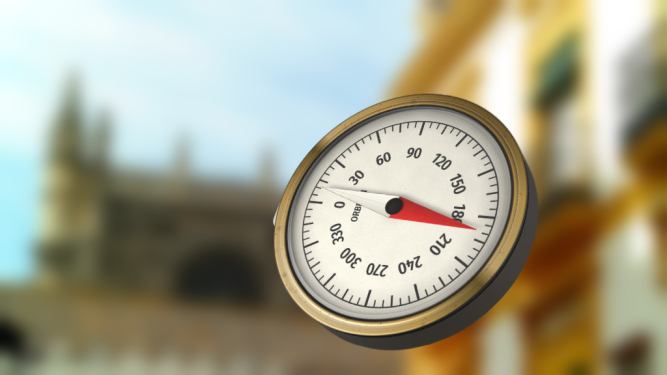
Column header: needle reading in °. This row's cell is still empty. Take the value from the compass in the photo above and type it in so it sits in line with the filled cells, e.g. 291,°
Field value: 190,°
